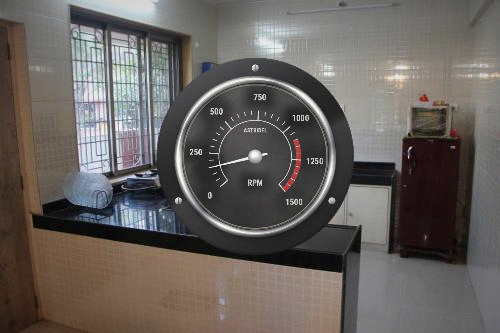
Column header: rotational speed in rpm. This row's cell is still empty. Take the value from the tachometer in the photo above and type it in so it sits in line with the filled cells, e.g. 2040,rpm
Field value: 150,rpm
